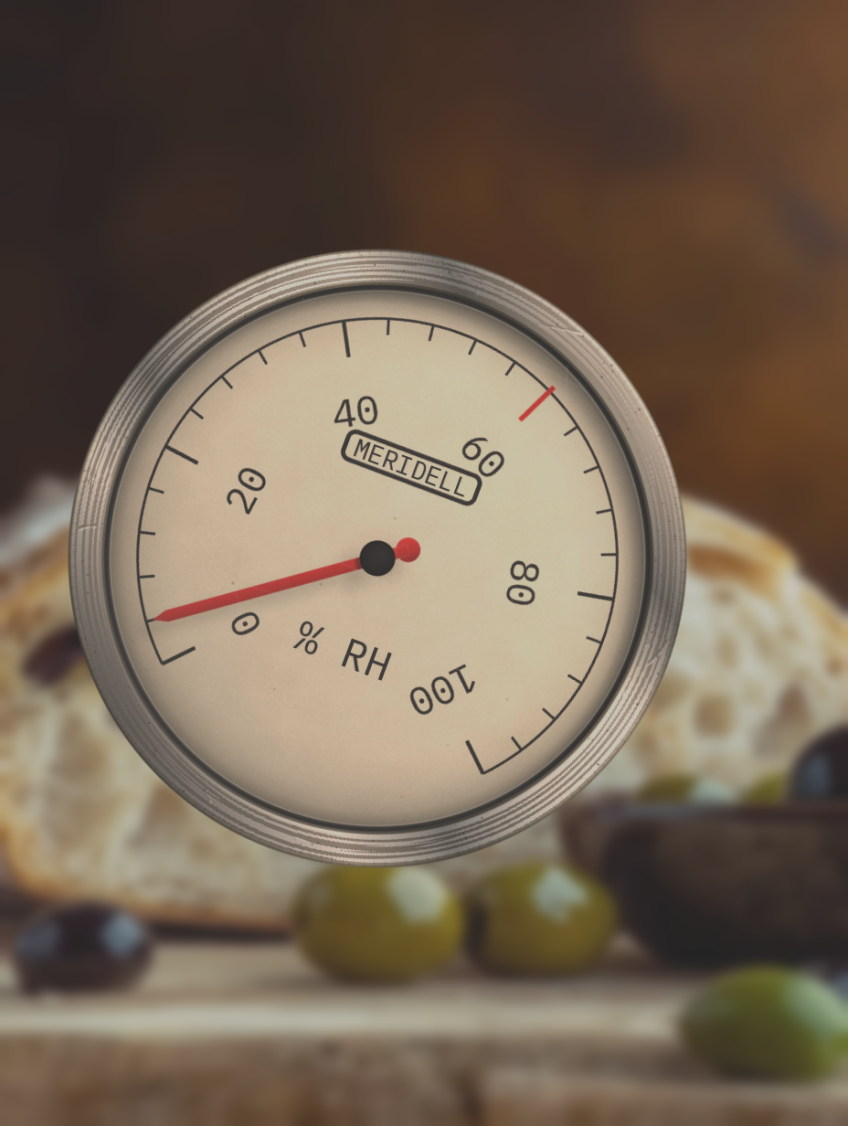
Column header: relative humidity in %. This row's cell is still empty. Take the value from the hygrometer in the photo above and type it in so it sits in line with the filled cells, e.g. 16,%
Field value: 4,%
